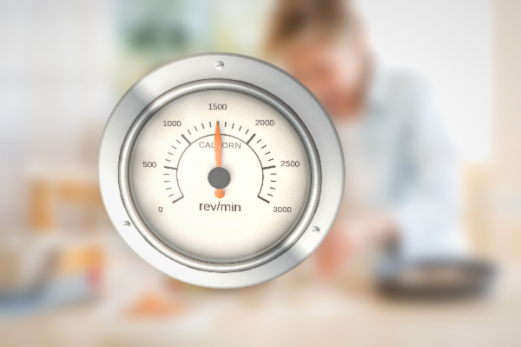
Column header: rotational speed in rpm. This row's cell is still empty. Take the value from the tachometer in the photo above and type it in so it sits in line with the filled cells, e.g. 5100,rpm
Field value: 1500,rpm
